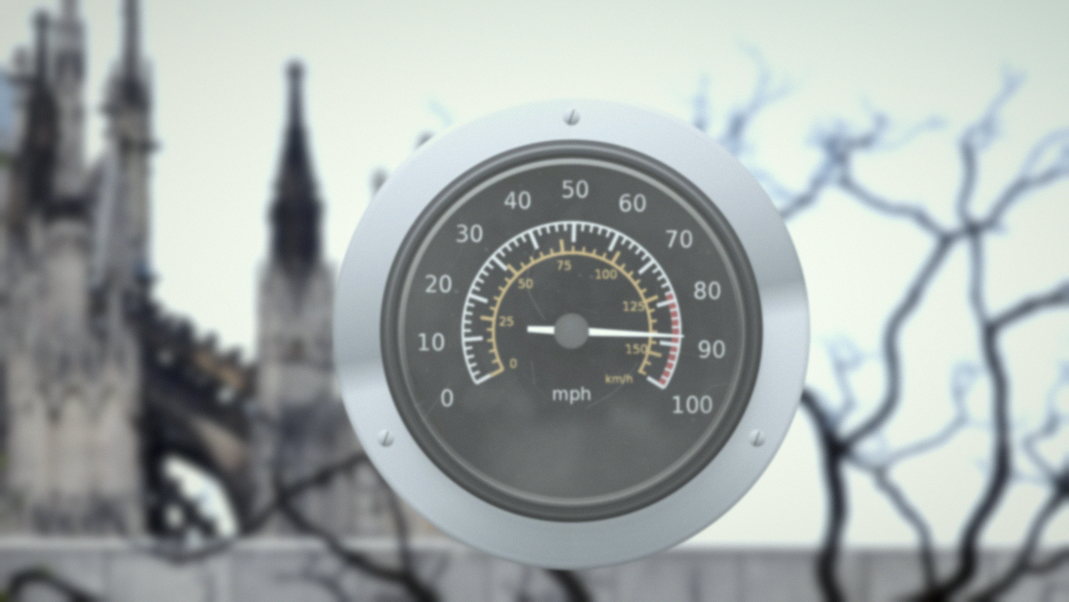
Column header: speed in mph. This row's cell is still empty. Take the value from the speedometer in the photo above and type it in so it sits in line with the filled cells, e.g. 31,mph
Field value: 88,mph
